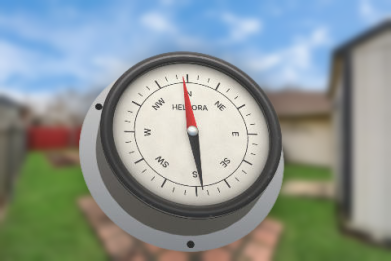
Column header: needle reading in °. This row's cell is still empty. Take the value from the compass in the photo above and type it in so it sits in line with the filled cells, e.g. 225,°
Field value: 355,°
